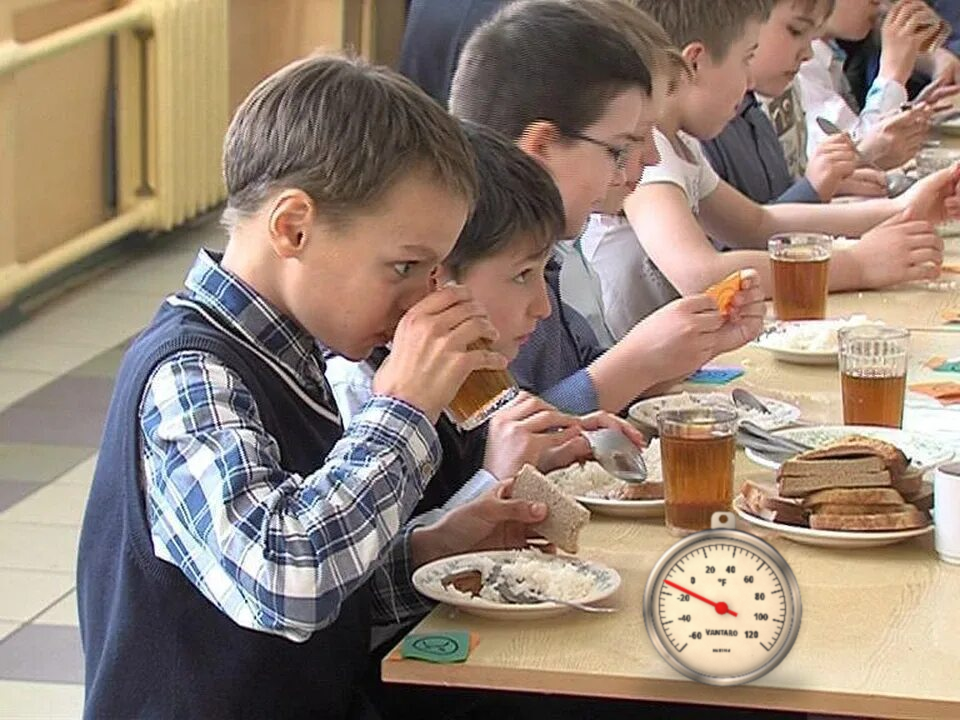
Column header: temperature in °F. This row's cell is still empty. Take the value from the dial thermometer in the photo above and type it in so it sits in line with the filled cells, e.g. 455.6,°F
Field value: -12,°F
